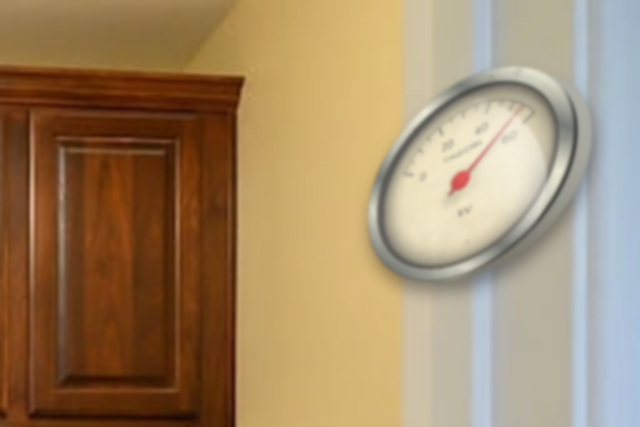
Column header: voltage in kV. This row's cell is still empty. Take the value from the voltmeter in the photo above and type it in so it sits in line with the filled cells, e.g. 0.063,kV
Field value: 55,kV
